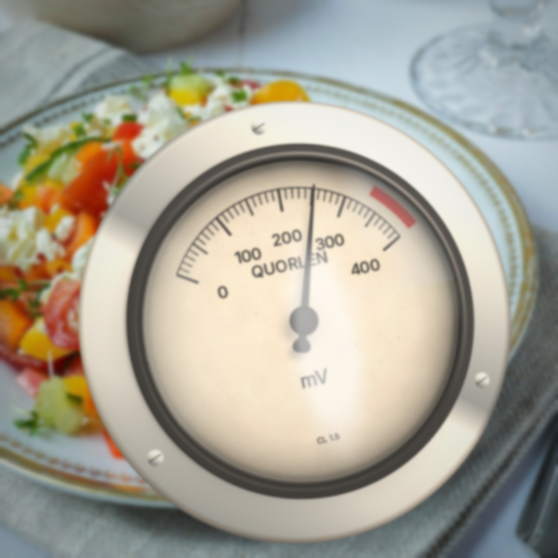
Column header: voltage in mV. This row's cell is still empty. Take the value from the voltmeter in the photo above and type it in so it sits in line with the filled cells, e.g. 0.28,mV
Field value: 250,mV
